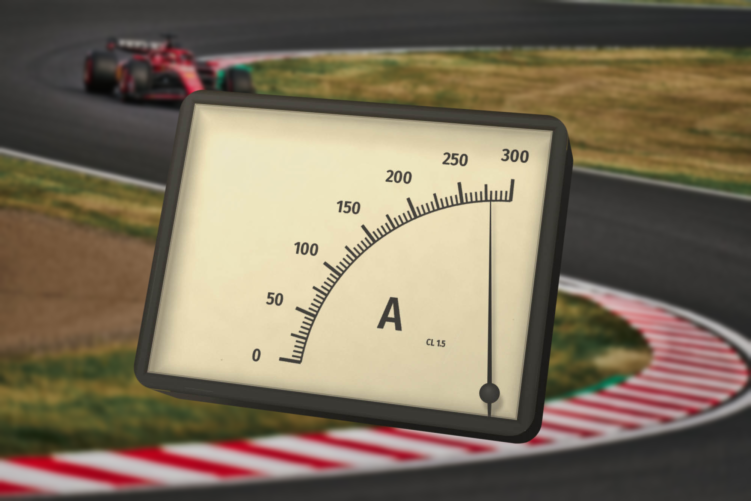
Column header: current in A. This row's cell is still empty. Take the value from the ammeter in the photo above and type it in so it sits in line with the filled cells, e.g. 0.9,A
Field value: 280,A
